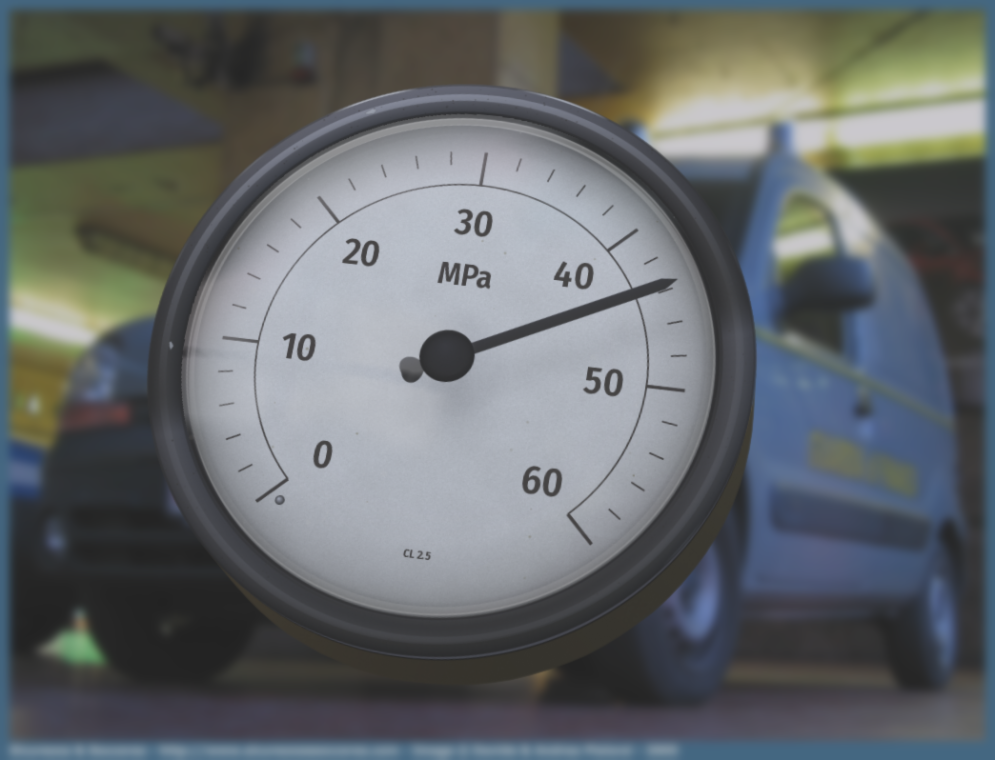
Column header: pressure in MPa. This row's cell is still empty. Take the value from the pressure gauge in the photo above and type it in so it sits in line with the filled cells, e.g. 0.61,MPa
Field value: 44,MPa
